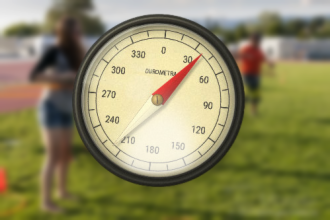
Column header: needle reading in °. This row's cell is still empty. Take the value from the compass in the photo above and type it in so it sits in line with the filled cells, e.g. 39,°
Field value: 37.5,°
